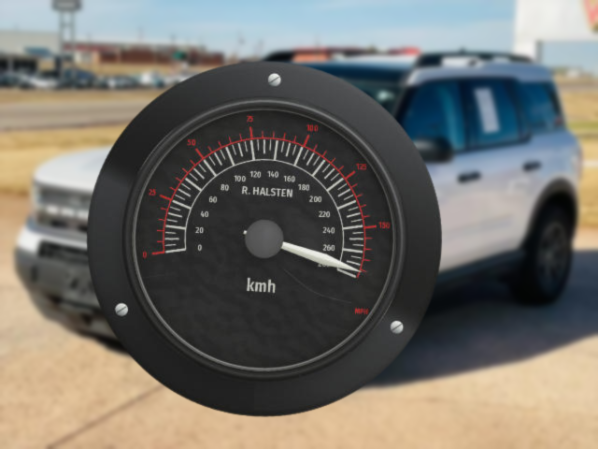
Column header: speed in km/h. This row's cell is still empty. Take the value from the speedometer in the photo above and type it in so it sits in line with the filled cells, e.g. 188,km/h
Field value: 275,km/h
